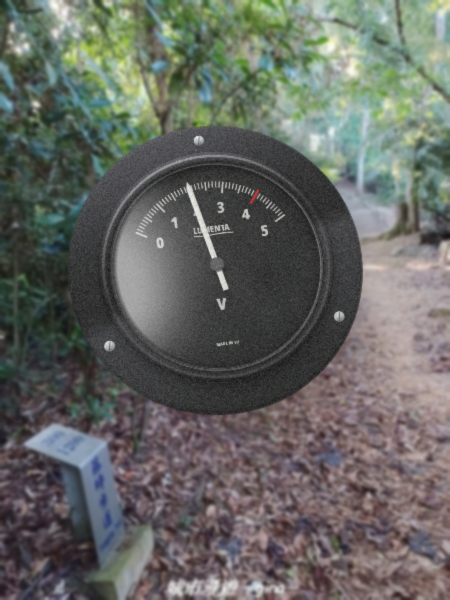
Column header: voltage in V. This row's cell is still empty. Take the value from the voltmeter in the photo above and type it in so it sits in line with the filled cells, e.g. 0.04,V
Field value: 2,V
